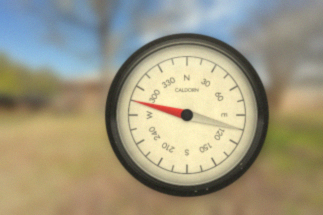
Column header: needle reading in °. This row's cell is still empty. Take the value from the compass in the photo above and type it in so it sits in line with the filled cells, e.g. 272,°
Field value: 285,°
